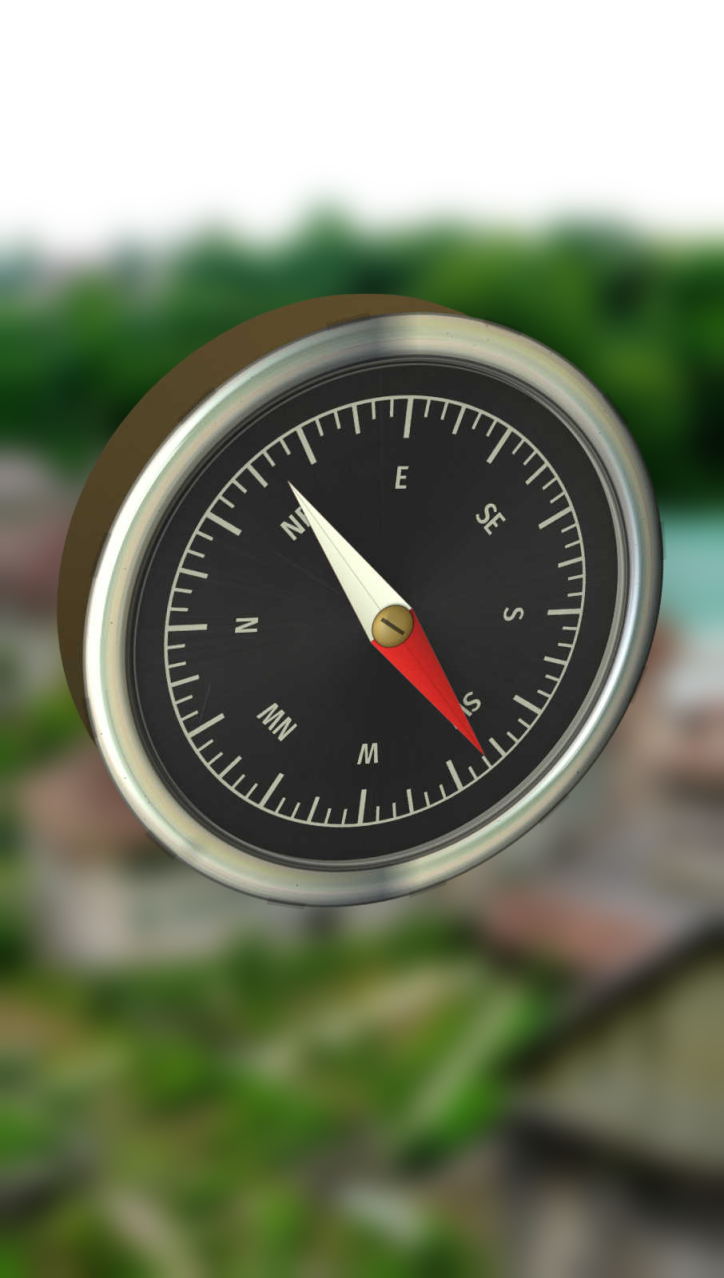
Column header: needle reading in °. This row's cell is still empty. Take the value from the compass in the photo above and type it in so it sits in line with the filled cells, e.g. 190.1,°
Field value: 230,°
